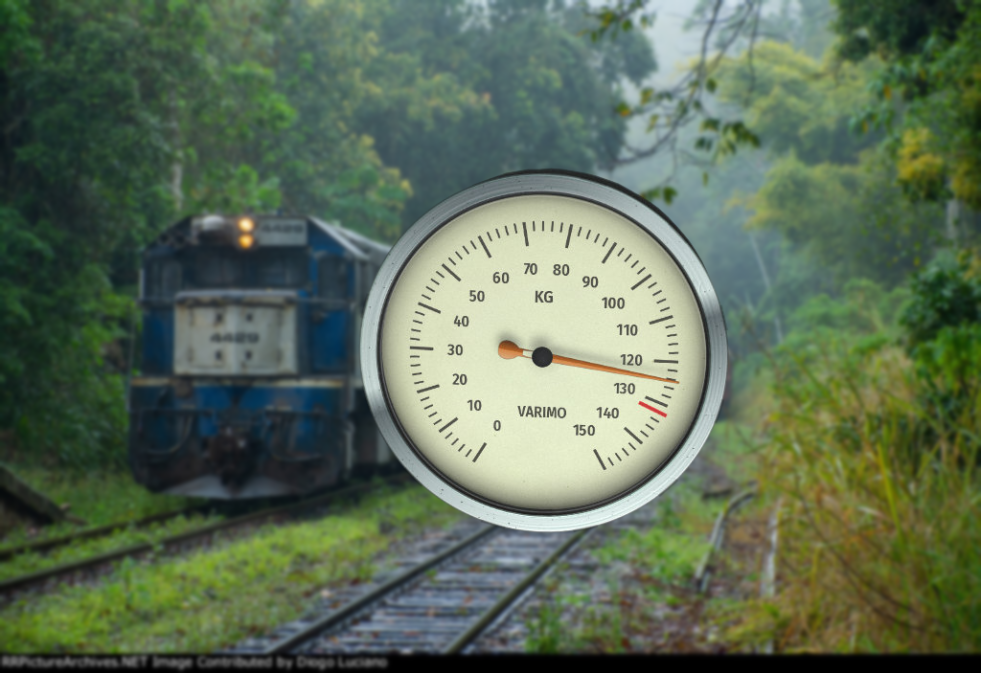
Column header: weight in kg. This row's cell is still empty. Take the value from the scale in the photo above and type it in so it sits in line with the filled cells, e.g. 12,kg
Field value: 124,kg
